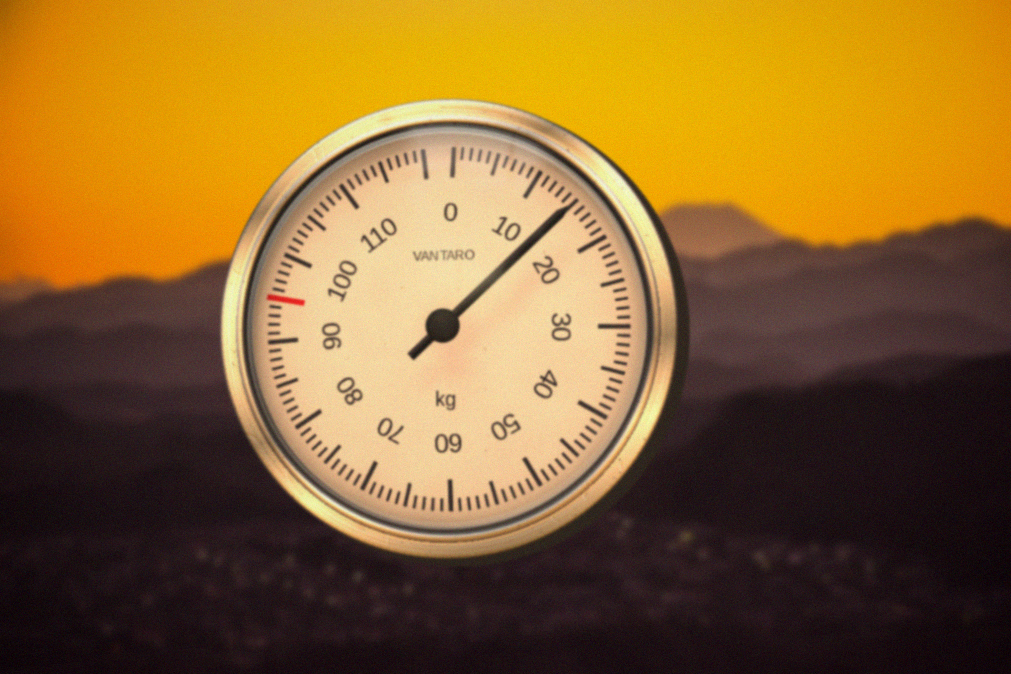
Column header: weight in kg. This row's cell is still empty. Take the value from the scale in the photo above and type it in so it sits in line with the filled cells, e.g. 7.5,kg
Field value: 15,kg
